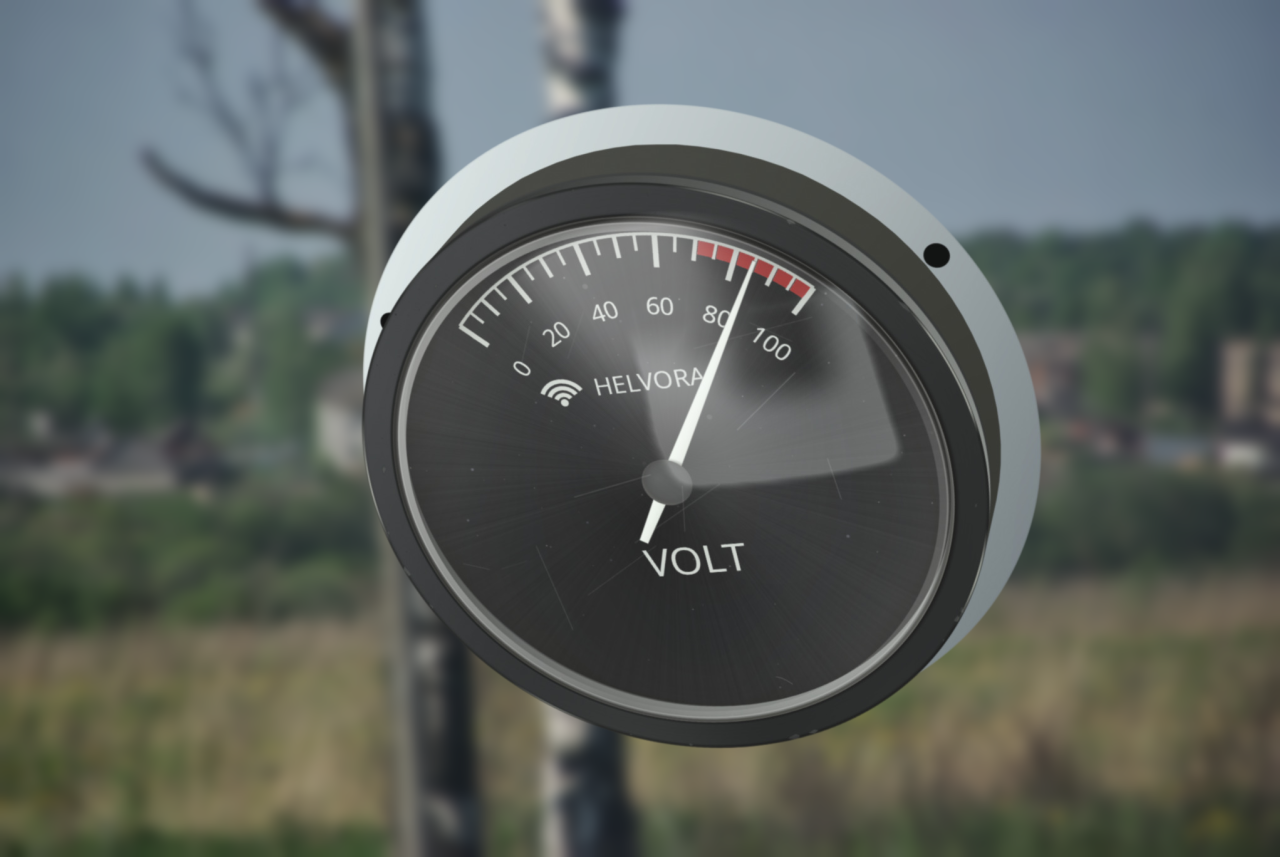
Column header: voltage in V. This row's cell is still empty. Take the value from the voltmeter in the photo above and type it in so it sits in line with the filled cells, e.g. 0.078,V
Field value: 85,V
